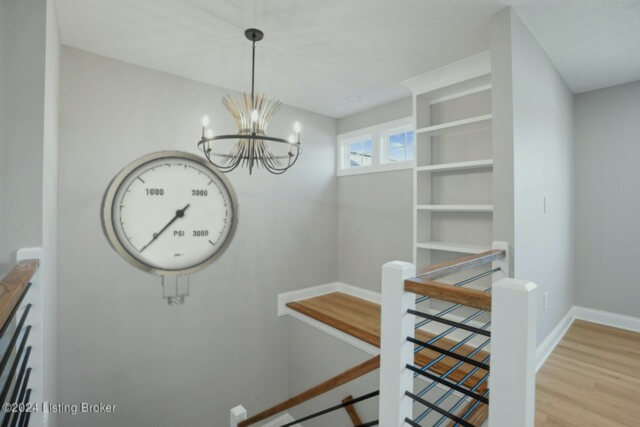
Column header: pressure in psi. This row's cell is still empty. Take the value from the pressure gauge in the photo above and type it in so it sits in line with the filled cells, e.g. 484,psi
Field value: 0,psi
